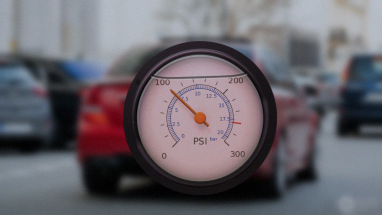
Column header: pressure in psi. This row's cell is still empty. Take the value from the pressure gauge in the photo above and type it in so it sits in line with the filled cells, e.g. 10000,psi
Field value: 100,psi
